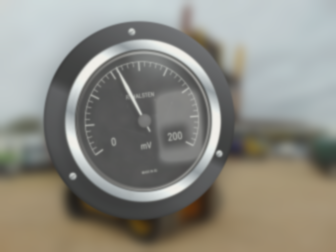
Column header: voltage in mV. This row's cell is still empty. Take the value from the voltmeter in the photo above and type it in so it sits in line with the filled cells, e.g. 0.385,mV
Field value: 80,mV
